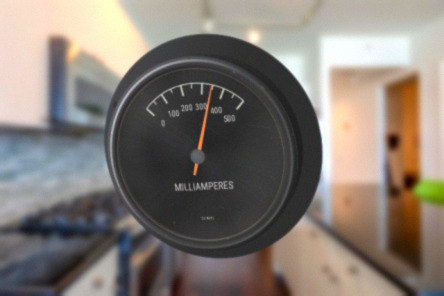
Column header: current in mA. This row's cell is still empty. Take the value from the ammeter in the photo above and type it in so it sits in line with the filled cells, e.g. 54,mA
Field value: 350,mA
